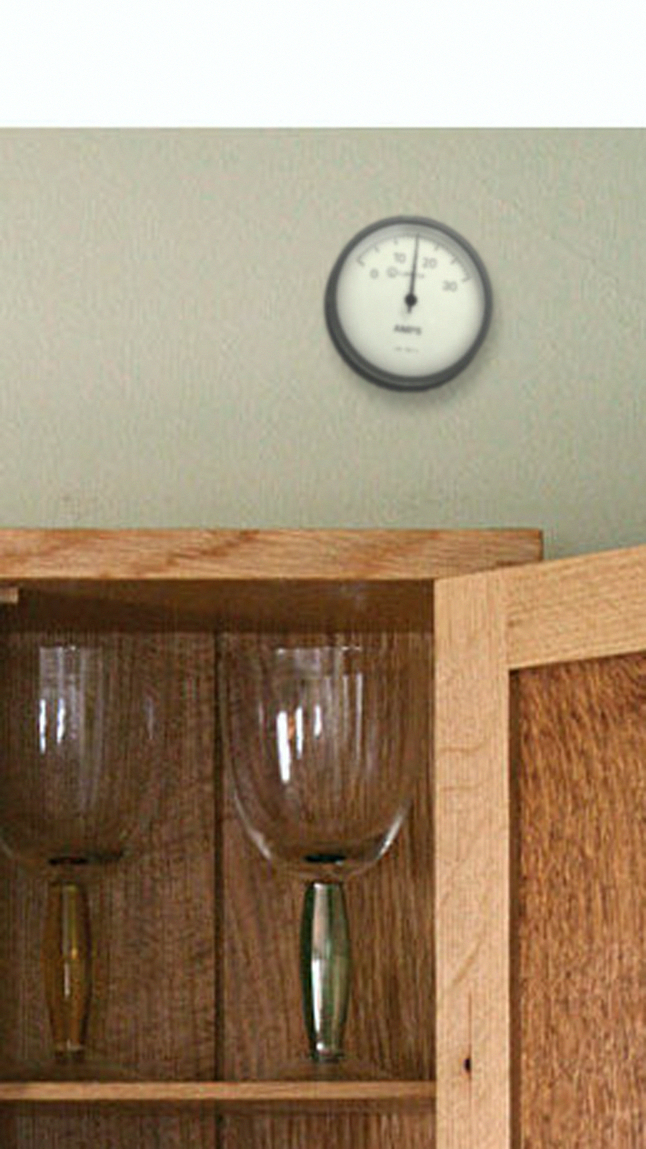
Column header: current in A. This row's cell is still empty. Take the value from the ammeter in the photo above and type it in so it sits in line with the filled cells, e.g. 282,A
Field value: 15,A
